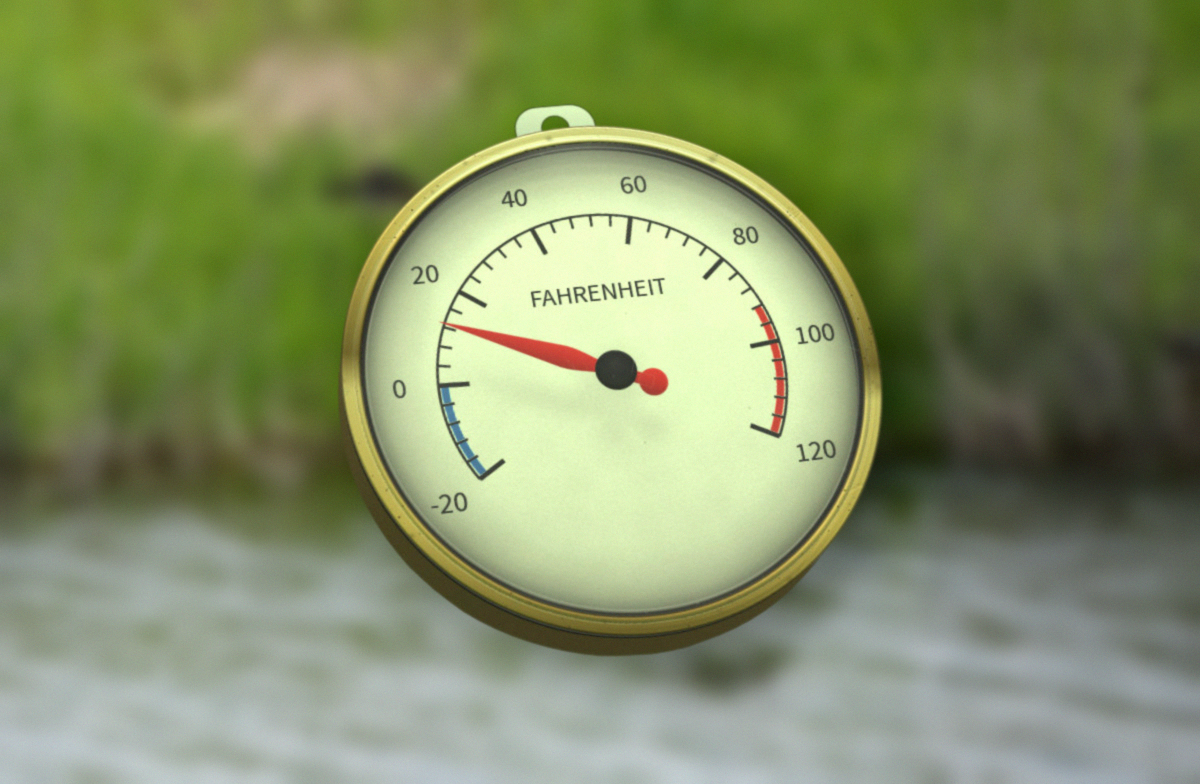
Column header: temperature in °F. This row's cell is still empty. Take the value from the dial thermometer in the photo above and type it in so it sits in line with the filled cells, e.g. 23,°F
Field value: 12,°F
